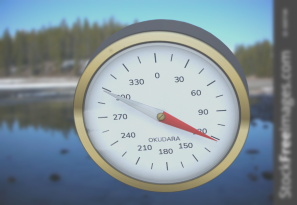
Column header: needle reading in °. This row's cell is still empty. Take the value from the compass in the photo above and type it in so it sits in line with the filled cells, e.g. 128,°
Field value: 120,°
